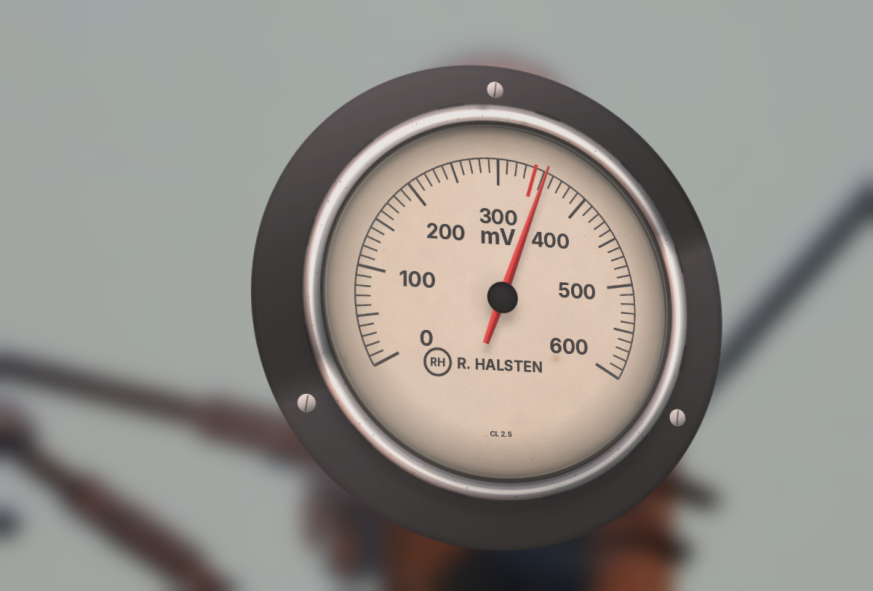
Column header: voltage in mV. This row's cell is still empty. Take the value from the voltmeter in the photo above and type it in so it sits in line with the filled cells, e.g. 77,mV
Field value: 350,mV
